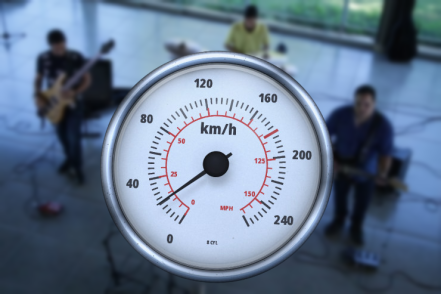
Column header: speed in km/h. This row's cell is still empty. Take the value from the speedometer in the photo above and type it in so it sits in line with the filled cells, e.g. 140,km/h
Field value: 20,km/h
